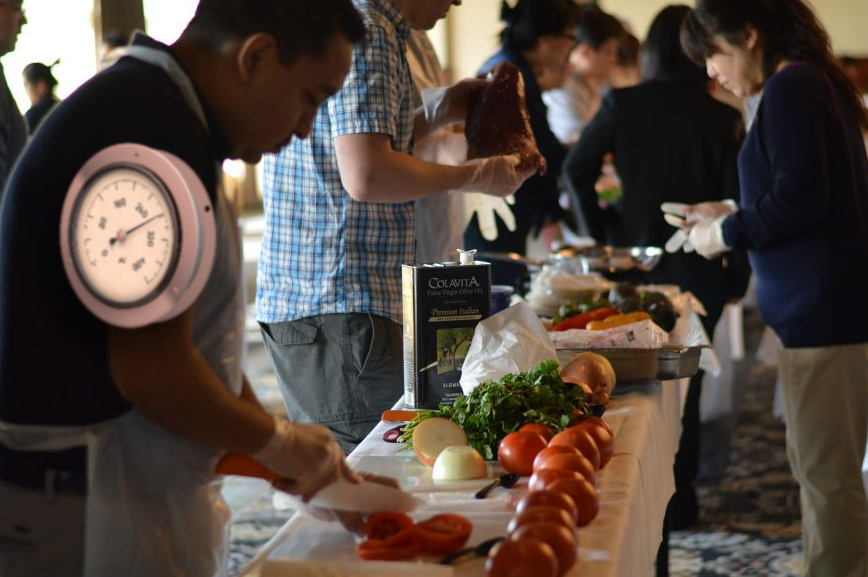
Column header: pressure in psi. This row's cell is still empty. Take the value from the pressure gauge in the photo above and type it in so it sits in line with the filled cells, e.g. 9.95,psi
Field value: 280,psi
